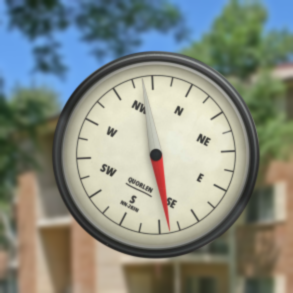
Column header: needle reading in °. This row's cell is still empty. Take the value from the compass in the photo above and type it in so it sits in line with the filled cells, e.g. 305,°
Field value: 142.5,°
